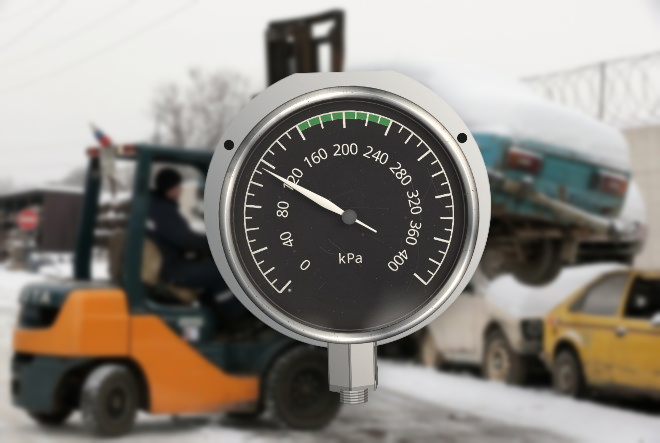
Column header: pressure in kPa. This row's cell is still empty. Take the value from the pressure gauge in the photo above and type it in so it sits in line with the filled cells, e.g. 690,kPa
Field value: 115,kPa
